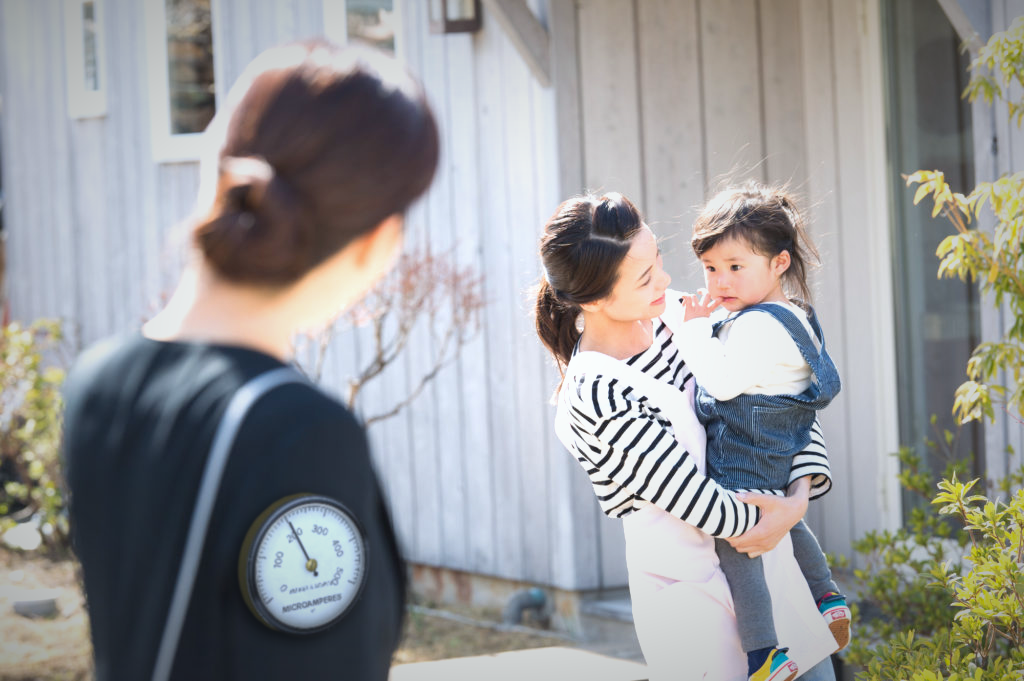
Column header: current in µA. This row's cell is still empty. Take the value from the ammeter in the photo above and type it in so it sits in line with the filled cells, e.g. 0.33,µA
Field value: 200,µA
